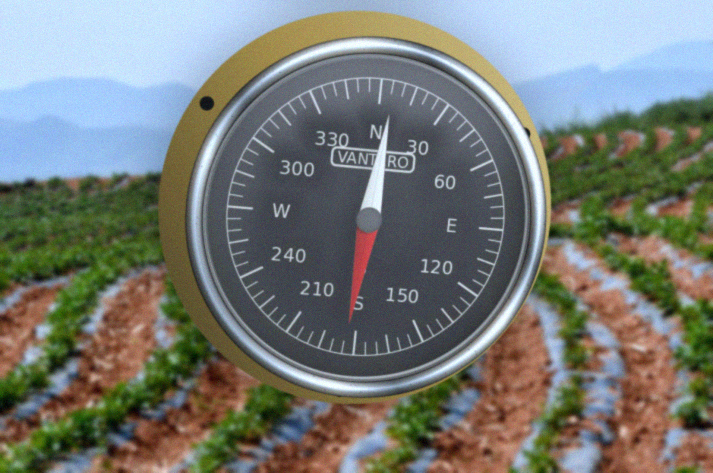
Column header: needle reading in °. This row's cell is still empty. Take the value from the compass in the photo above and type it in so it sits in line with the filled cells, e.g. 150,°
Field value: 185,°
